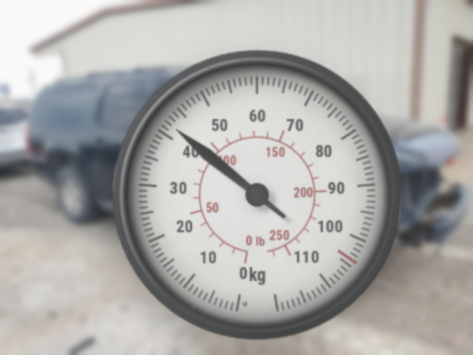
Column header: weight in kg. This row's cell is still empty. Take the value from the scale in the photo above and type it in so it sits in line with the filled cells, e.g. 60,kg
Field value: 42,kg
